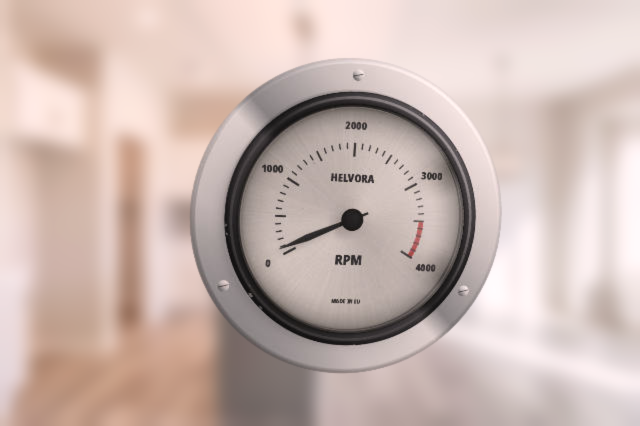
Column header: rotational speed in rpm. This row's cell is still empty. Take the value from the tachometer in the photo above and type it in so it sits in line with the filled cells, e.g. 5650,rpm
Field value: 100,rpm
